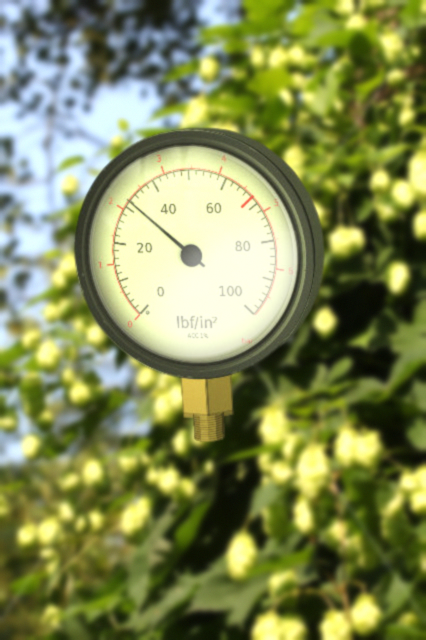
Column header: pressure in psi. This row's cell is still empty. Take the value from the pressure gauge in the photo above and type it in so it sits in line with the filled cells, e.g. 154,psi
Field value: 32,psi
